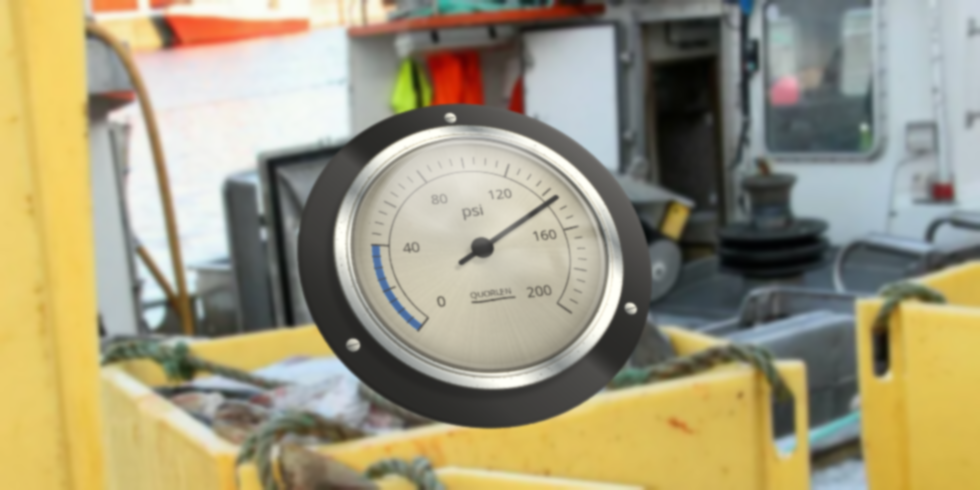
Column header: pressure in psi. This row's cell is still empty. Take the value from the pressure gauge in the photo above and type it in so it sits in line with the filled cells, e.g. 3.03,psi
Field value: 145,psi
